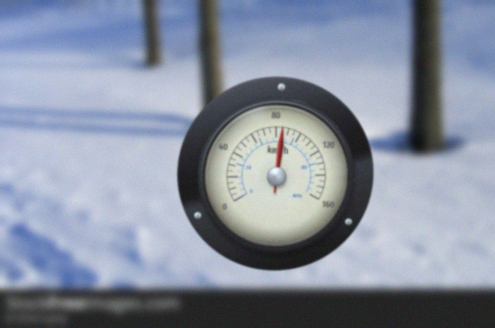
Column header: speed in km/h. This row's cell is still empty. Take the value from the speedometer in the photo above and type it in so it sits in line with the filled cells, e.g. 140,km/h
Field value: 85,km/h
